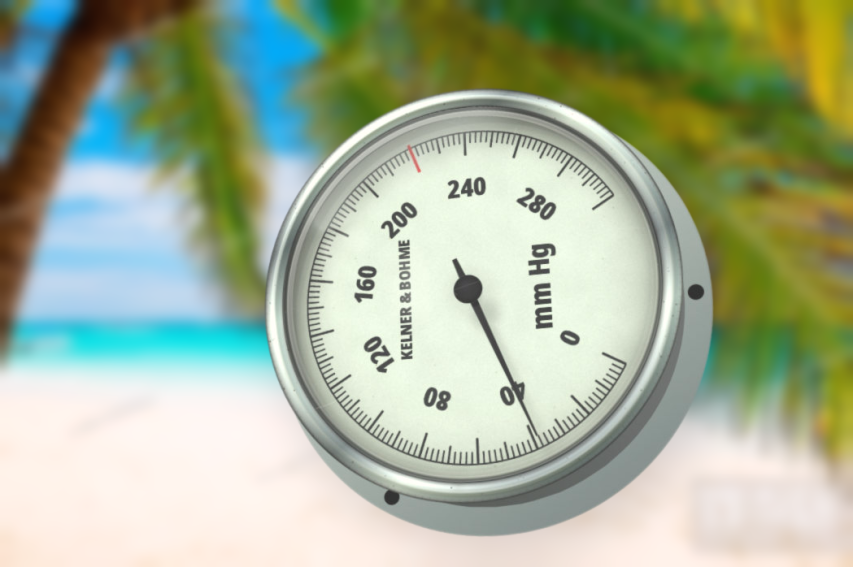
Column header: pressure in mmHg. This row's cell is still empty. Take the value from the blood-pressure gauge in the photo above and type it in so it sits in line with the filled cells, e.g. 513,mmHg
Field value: 38,mmHg
